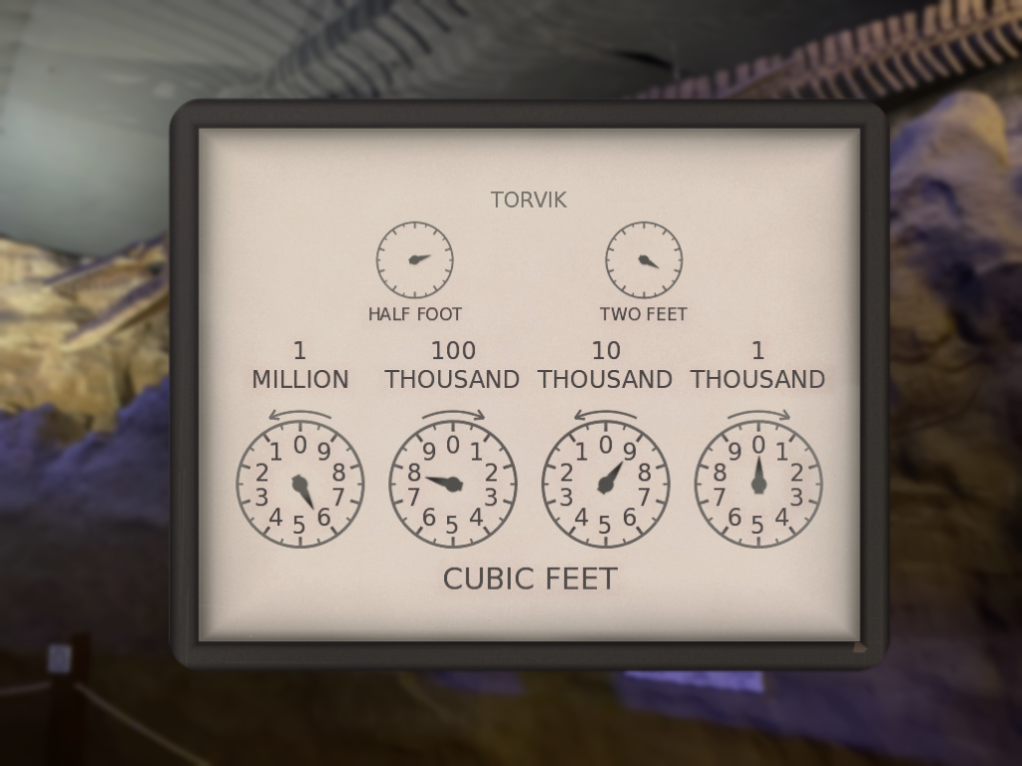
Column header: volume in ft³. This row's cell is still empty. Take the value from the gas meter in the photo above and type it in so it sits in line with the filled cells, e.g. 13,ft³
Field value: 579000,ft³
